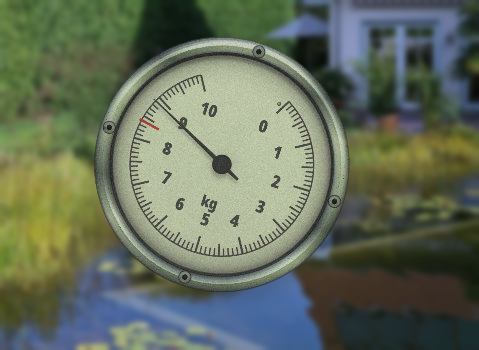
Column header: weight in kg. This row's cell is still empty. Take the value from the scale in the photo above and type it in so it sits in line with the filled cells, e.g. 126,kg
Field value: 8.9,kg
